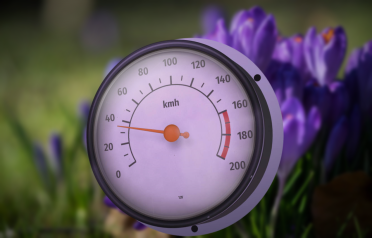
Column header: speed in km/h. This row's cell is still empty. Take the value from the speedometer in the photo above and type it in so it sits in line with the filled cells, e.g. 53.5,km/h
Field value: 35,km/h
